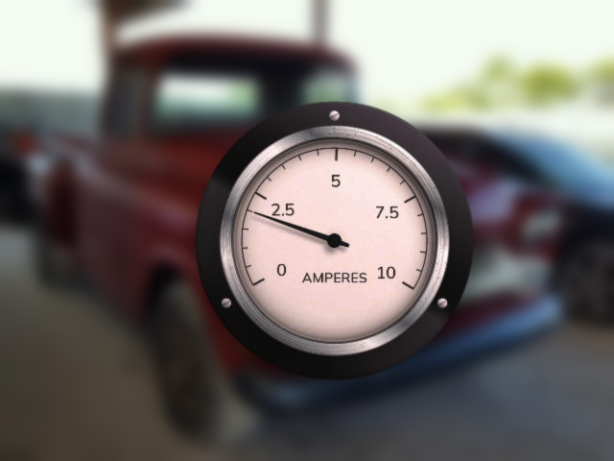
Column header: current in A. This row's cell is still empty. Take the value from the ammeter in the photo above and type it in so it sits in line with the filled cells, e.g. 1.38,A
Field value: 2,A
